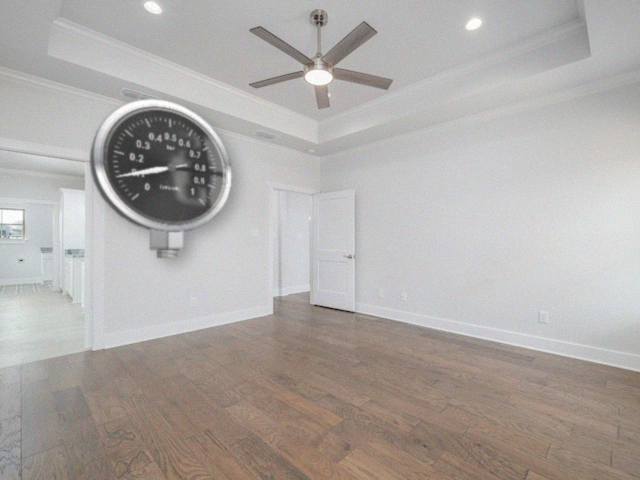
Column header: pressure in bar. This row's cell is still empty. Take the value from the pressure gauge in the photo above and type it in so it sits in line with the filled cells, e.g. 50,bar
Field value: 0.1,bar
